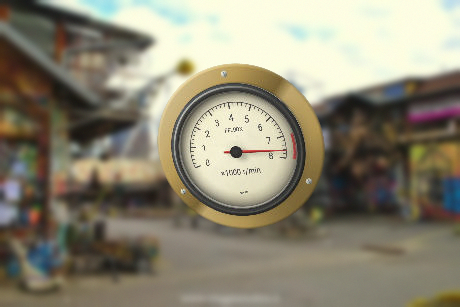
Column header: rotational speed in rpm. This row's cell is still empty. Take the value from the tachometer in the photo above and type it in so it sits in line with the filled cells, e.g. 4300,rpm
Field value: 7600,rpm
